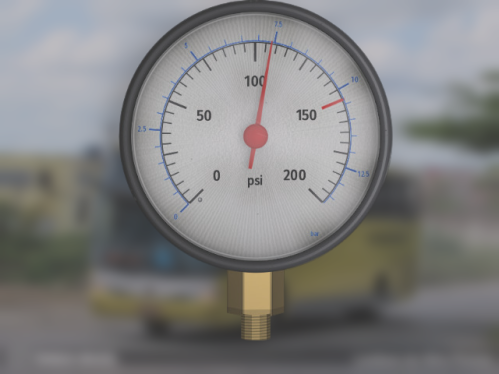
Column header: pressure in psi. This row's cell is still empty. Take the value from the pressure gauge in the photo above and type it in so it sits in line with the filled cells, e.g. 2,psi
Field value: 107.5,psi
